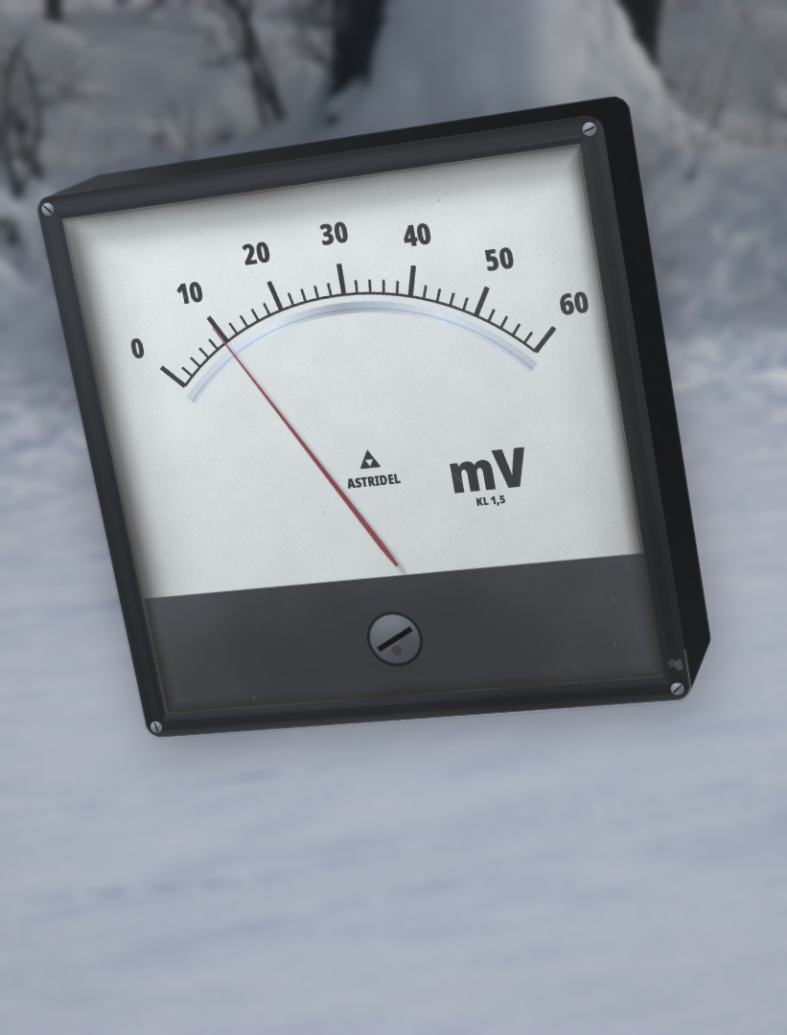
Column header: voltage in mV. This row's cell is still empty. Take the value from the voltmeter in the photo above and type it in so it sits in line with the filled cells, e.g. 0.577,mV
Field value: 10,mV
